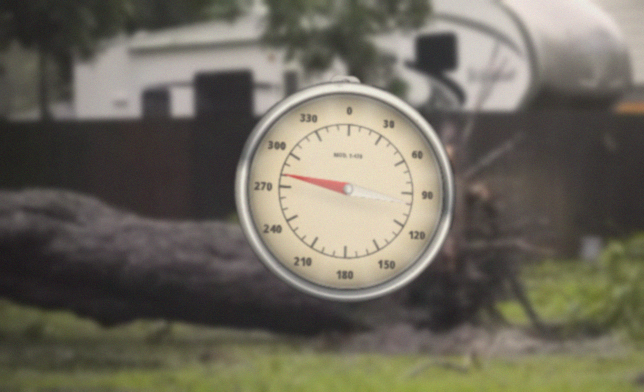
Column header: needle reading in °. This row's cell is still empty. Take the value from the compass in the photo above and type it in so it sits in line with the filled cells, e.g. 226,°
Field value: 280,°
